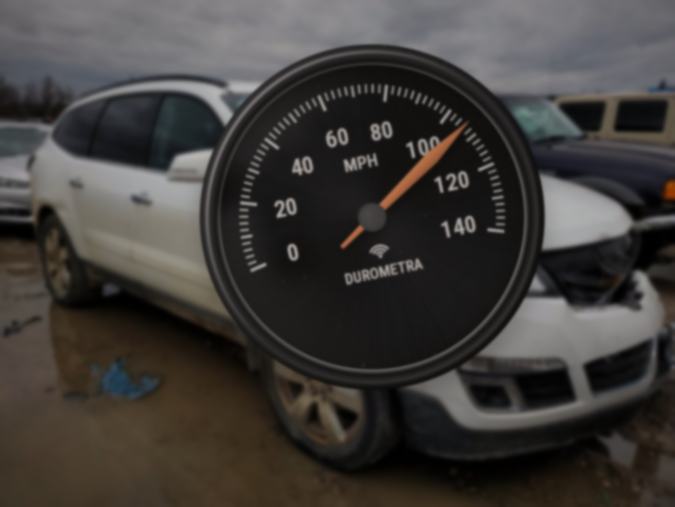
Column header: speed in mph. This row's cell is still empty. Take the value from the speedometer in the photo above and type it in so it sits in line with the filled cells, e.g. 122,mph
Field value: 106,mph
